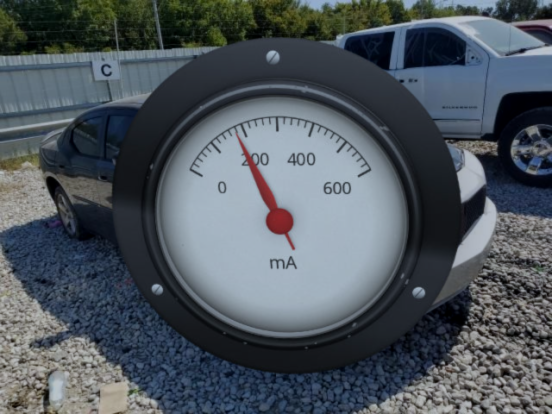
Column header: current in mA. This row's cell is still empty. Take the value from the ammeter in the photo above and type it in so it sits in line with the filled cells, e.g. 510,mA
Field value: 180,mA
